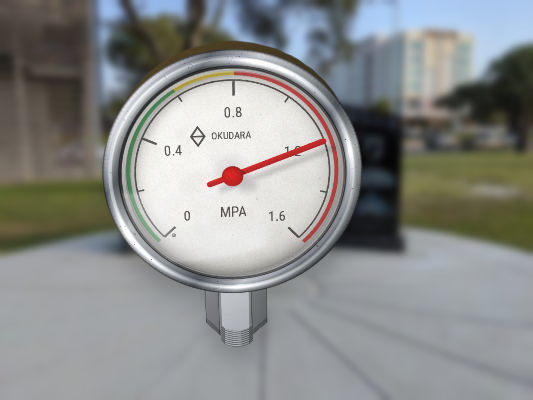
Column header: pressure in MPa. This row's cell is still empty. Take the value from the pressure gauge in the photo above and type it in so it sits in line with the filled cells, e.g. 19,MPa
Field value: 1.2,MPa
